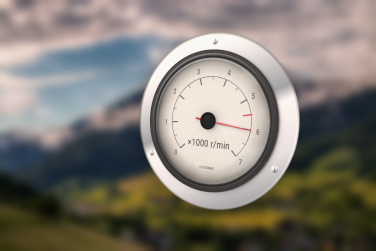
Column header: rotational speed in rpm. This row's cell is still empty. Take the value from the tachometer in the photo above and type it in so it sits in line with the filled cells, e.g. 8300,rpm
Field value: 6000,rpm
